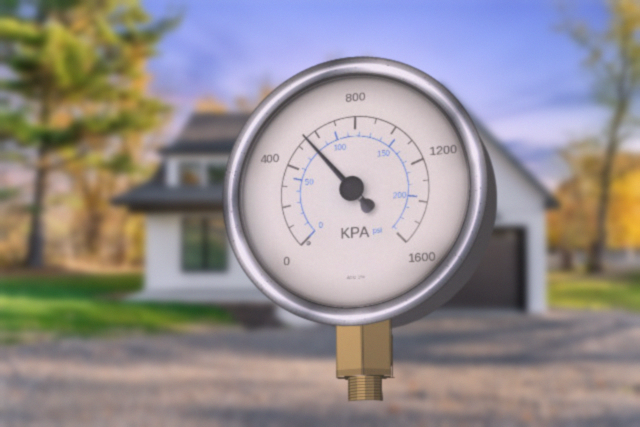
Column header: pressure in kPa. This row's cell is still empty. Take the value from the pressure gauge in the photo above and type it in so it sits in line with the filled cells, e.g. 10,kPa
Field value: 550,kPa
